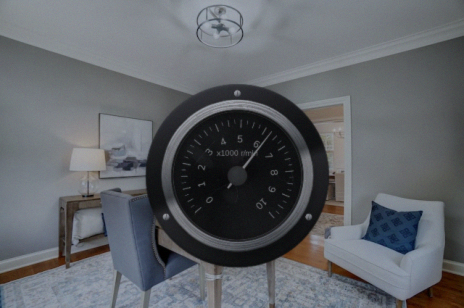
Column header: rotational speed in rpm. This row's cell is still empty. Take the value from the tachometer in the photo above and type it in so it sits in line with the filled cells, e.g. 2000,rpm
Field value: 6250,rpm
